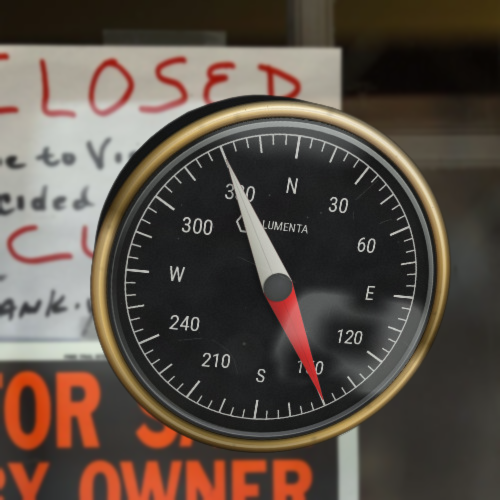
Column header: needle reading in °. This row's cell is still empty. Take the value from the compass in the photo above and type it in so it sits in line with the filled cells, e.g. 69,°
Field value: 150,°
